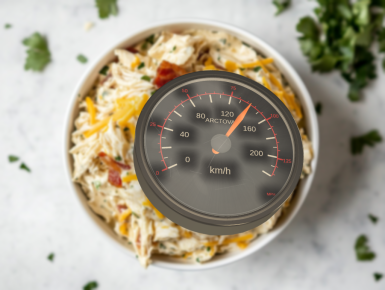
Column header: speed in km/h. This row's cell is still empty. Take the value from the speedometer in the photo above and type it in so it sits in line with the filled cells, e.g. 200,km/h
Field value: 140,km/h
